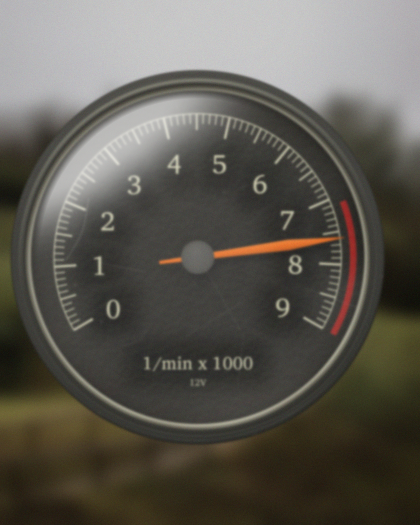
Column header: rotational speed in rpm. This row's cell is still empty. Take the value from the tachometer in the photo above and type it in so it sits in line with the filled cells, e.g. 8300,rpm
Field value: 7600,rpm
